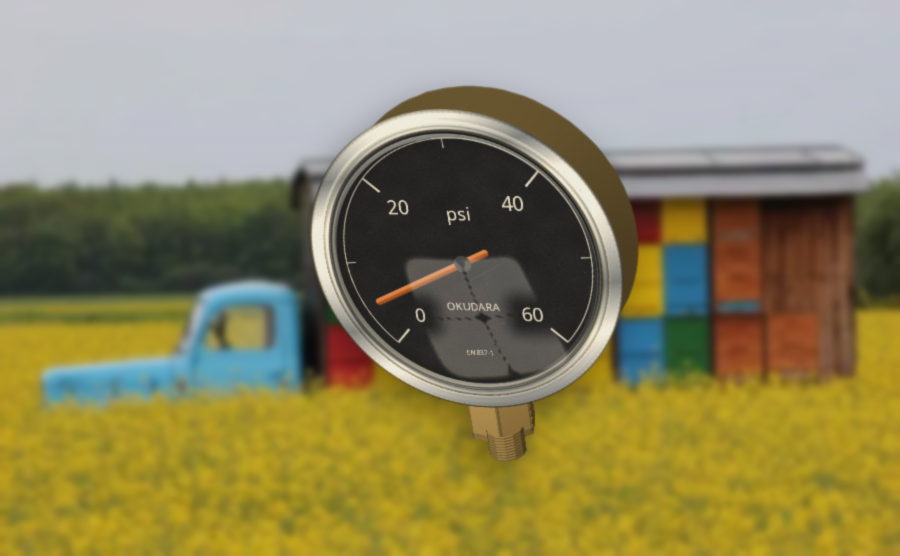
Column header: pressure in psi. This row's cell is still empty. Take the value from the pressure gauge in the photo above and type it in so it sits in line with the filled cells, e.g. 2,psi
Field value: 5,psi
